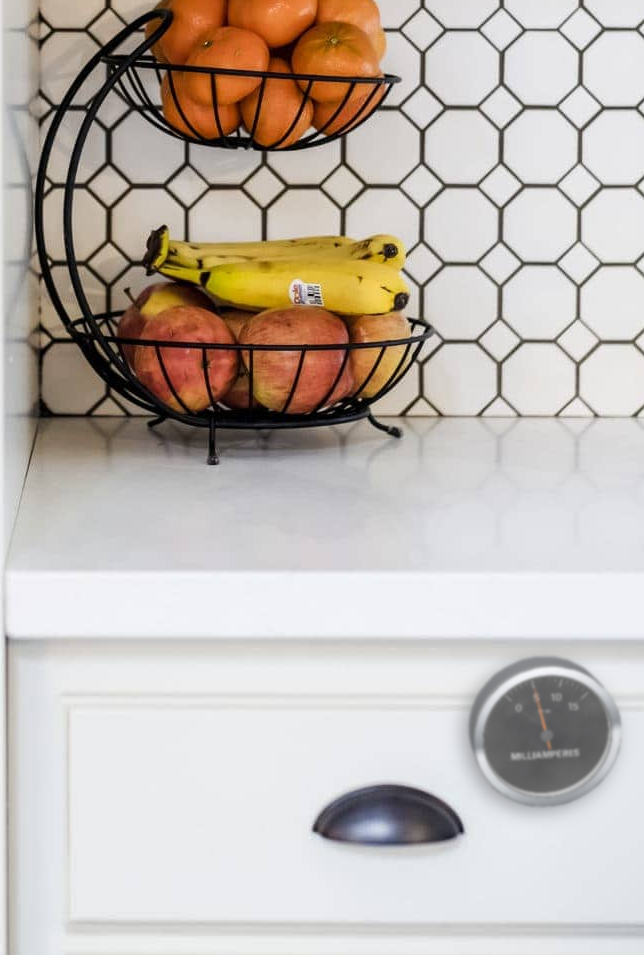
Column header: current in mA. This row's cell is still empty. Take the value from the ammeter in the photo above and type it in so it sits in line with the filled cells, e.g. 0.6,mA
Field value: 5,mA
